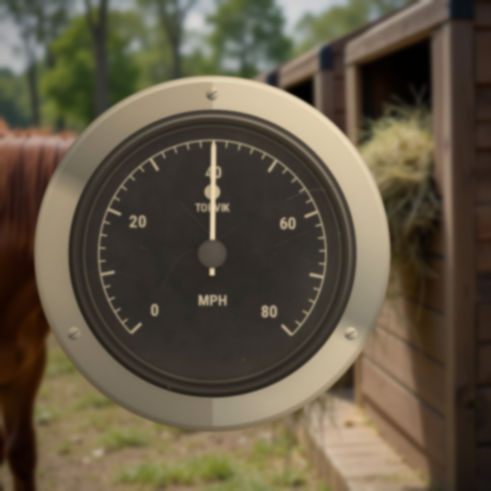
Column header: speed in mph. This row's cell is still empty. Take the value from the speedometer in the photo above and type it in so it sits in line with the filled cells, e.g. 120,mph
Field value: 40,mph
